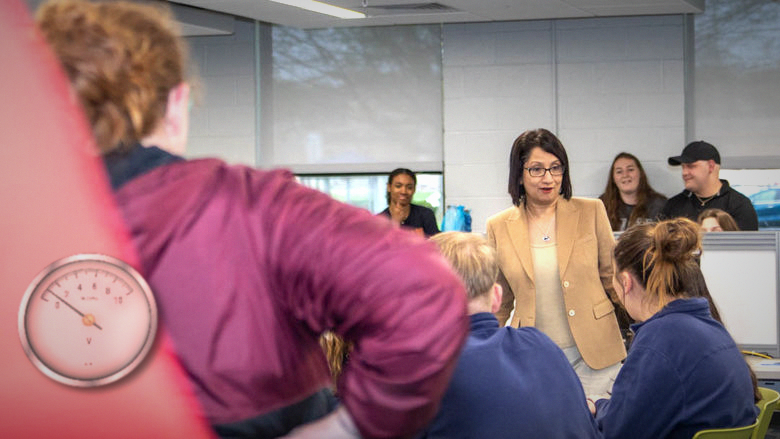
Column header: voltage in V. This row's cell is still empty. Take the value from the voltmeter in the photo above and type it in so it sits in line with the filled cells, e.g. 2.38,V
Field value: 1,V
